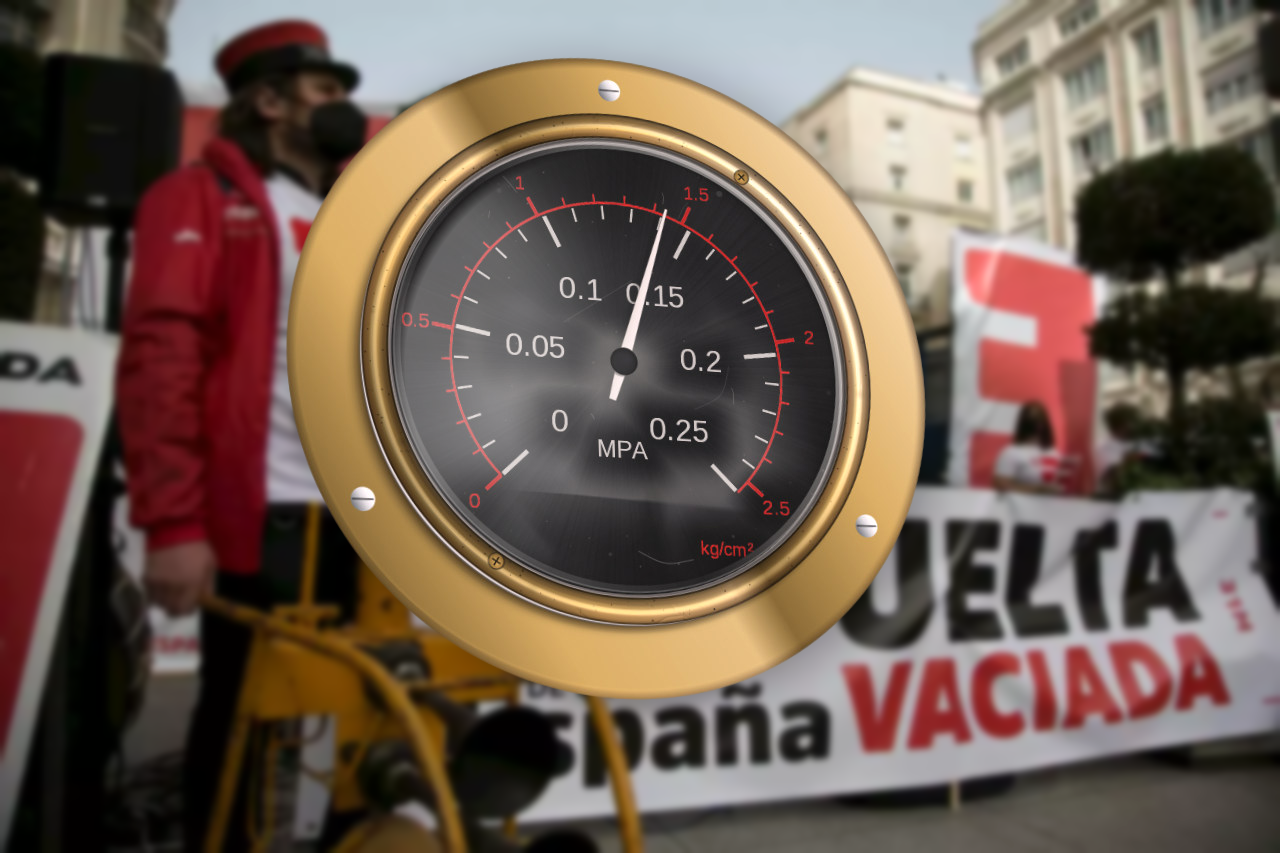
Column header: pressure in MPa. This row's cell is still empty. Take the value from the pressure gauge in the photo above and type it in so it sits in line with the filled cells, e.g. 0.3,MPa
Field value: 0.14,MPa
